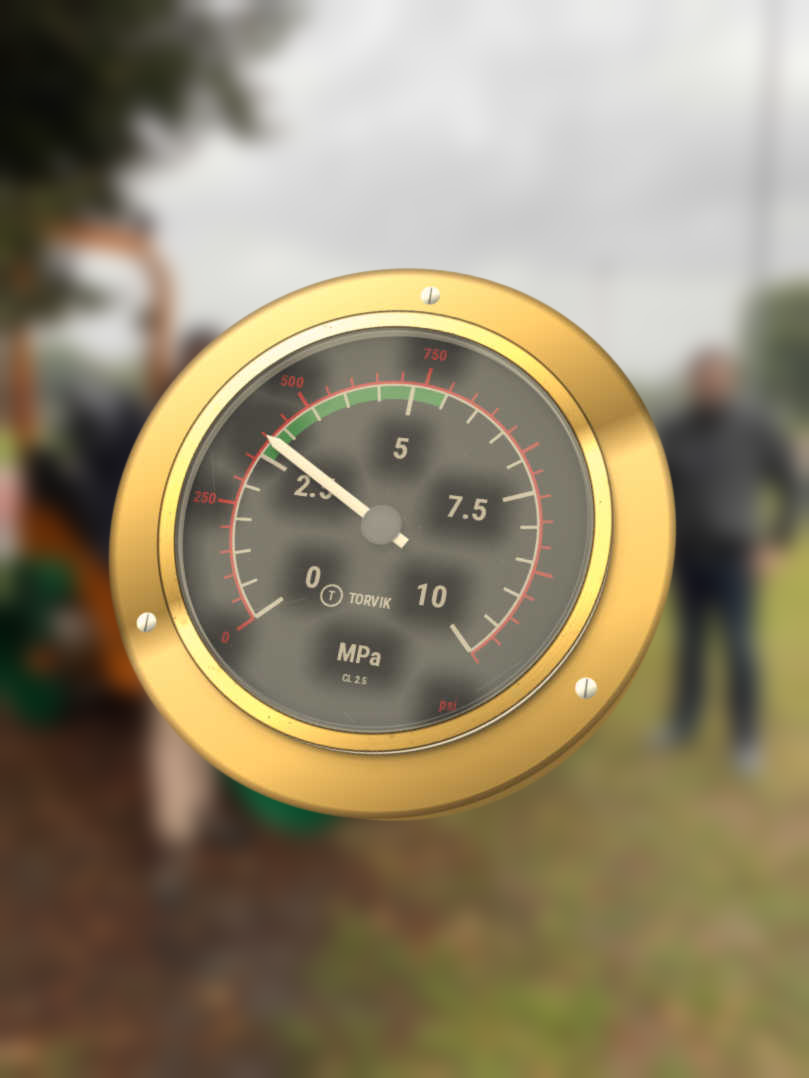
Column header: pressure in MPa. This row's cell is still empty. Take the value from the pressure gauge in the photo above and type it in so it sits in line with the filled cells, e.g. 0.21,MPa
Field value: 2.75,MPa
